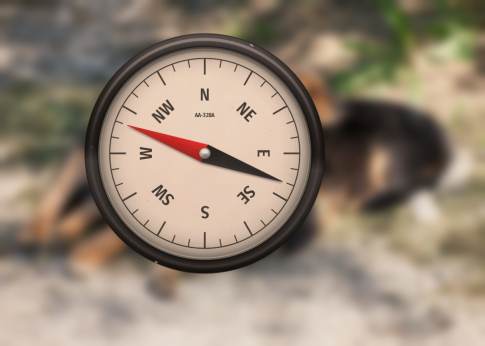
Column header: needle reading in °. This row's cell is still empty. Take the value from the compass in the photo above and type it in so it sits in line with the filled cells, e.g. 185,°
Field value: 290,°
